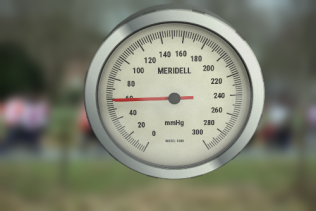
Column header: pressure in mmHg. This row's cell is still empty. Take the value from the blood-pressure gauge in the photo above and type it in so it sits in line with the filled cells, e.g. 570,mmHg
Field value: 60,mmHg
